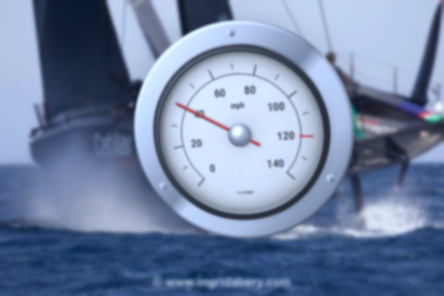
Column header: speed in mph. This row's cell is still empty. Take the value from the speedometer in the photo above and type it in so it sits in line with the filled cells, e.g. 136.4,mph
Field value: 40,mph
